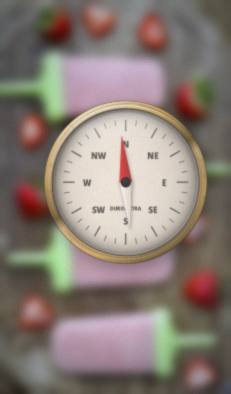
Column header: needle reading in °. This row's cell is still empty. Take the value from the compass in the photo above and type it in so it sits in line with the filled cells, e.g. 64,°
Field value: 355,°
